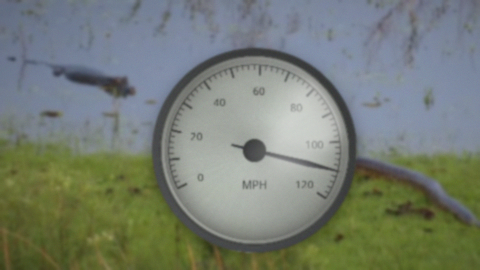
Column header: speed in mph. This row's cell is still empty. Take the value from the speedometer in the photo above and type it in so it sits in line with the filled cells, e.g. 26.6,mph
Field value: 110,mph
